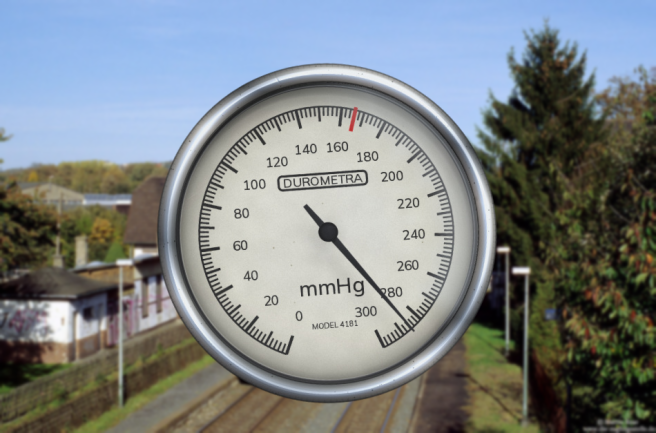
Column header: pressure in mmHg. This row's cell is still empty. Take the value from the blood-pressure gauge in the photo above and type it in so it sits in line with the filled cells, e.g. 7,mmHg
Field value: 286,mmHg
